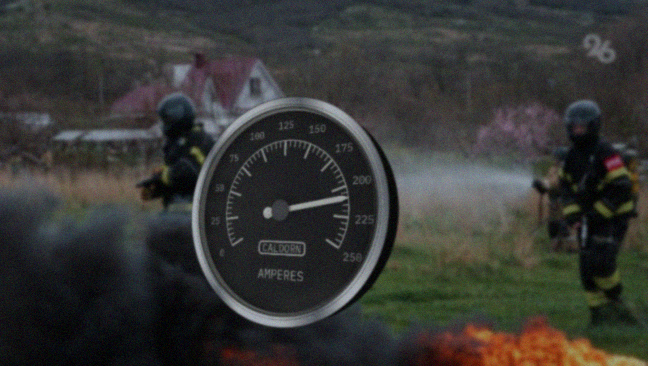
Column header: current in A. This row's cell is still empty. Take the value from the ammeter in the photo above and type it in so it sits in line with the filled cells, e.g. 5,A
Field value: 210,A
